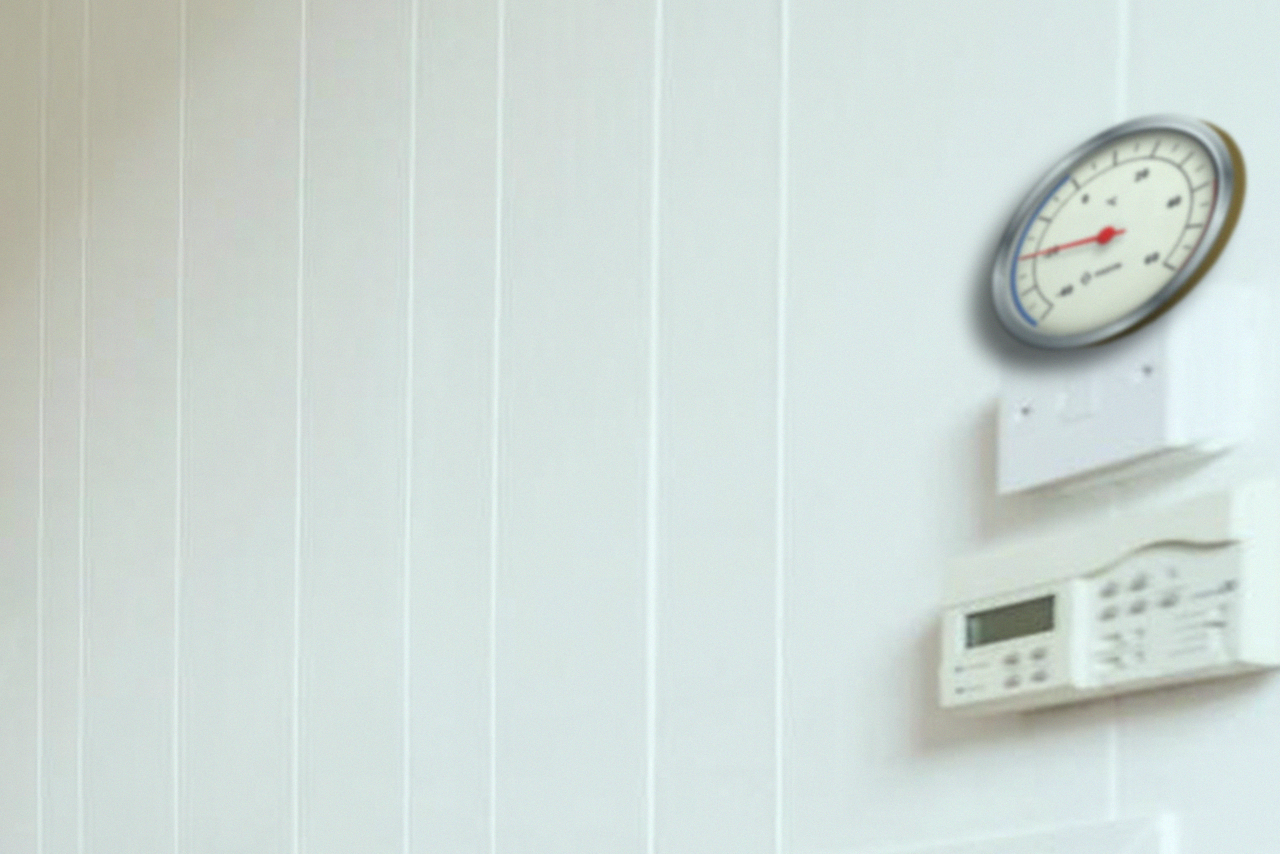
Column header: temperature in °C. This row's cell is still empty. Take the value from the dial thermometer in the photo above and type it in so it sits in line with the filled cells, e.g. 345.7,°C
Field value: -20,°C
